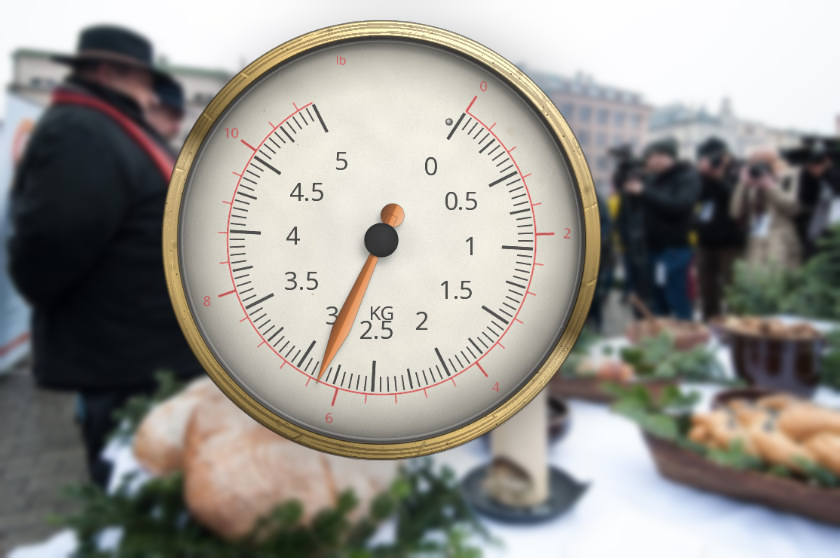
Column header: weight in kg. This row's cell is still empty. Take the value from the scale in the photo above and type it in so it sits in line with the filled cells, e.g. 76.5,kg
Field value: 2.85,kg
